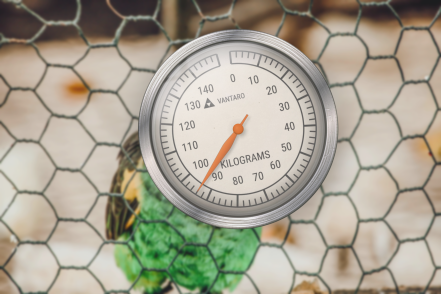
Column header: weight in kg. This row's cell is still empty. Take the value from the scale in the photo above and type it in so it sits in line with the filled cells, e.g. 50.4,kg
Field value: 94,kg
